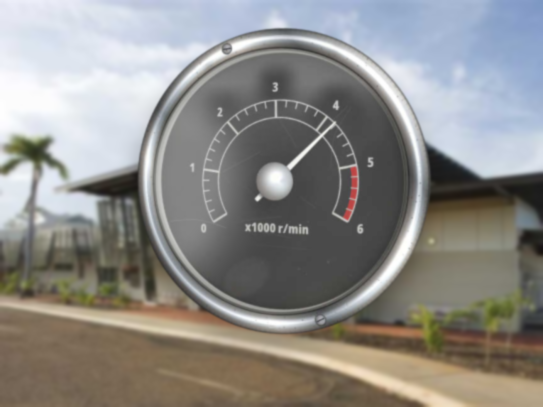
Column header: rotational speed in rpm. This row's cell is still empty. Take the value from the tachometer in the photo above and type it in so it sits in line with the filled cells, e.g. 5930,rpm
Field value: 4200,rpm
